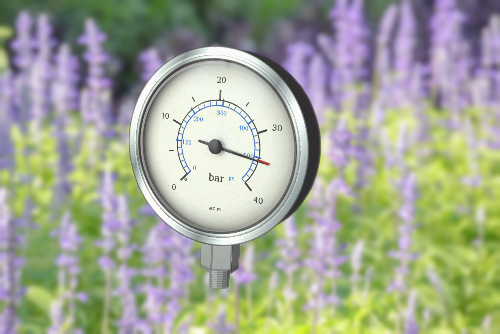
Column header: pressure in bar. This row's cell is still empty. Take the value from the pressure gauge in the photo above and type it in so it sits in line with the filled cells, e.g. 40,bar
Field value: 35,bar
